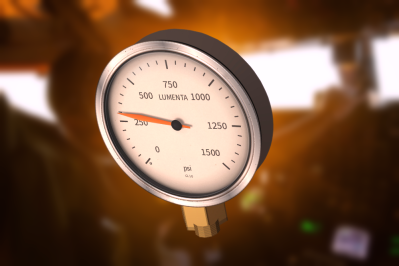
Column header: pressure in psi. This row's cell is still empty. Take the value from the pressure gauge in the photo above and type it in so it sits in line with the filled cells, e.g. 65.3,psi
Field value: 300,psi
